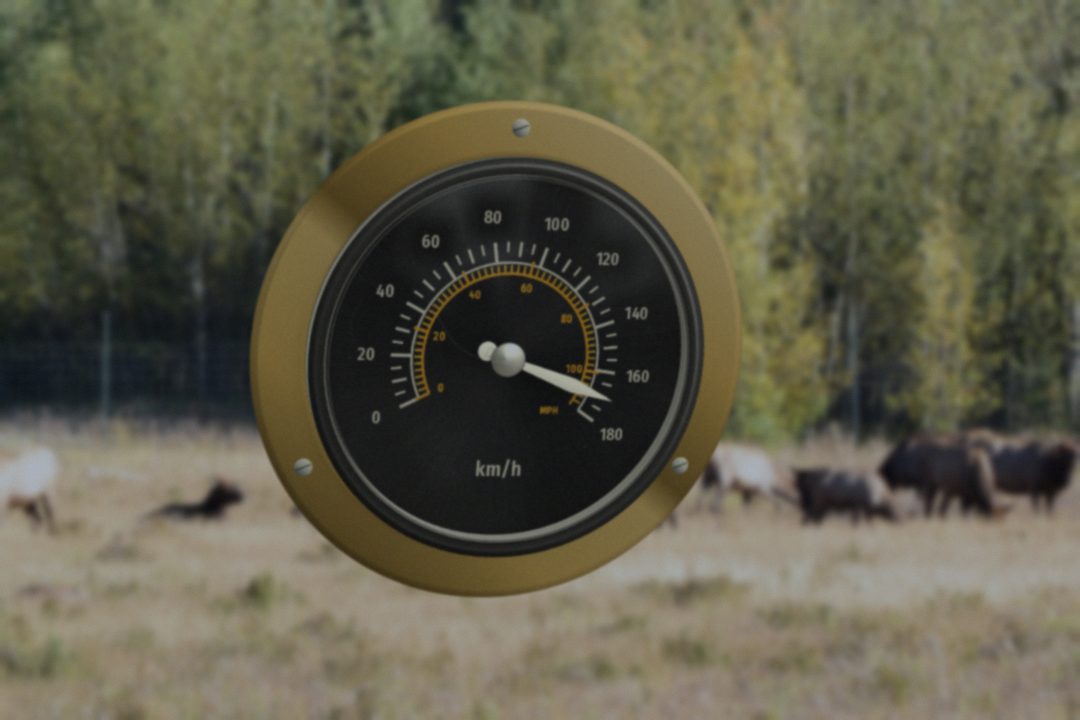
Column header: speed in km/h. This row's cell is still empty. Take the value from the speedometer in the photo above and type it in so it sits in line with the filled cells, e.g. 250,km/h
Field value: 170,km/h
